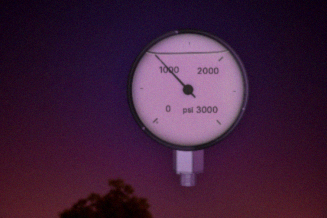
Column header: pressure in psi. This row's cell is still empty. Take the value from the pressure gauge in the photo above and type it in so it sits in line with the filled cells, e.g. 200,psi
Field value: 1000,psi
